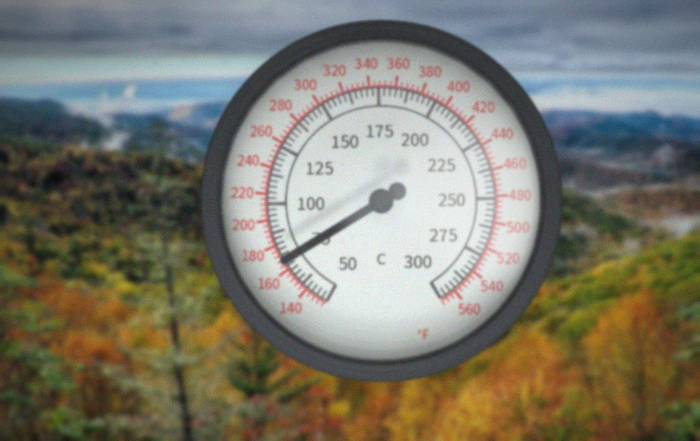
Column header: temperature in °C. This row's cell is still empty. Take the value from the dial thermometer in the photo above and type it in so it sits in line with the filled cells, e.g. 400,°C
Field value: 75,°C
